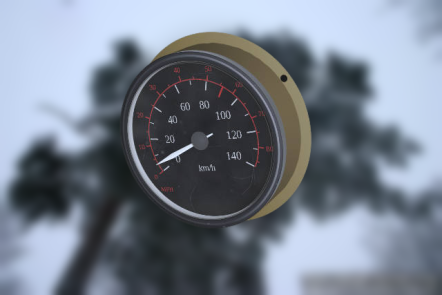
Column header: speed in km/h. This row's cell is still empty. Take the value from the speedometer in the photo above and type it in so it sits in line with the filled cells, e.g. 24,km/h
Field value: 5,km/h
